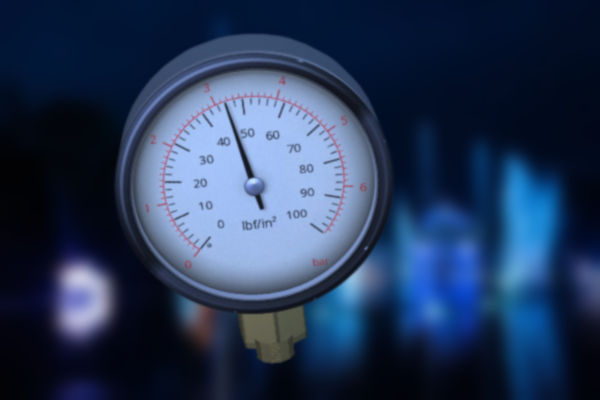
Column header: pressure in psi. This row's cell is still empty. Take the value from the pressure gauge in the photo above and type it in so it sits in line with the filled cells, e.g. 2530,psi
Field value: 46,psi
